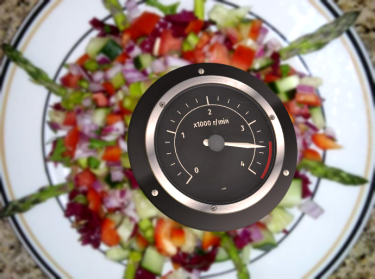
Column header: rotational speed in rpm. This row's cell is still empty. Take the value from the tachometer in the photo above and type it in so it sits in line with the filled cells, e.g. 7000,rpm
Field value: 3500,rpm
